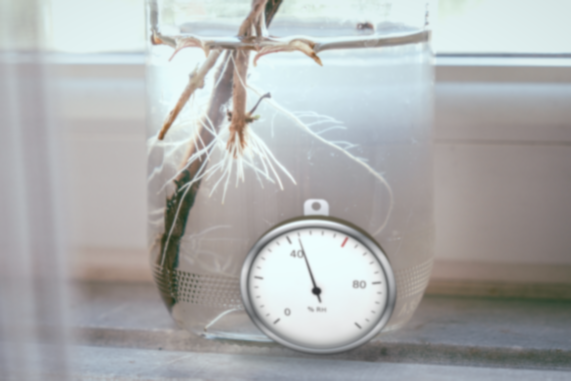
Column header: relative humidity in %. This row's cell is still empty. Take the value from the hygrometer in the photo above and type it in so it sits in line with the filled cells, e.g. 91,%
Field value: 44,%
